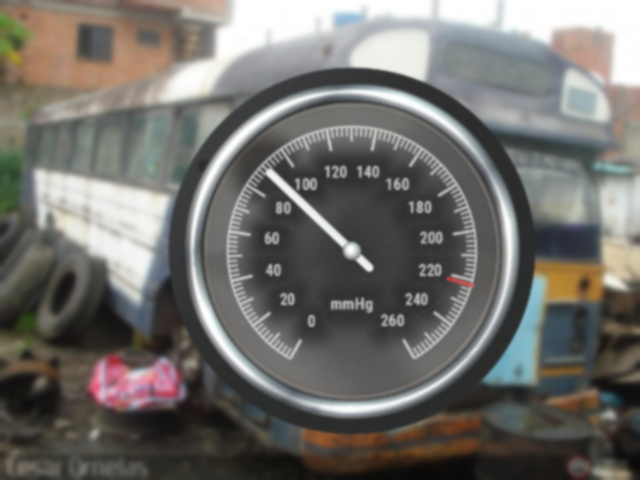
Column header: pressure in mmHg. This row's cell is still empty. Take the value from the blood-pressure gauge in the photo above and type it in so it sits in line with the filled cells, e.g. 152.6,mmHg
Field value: 90,mmHg
